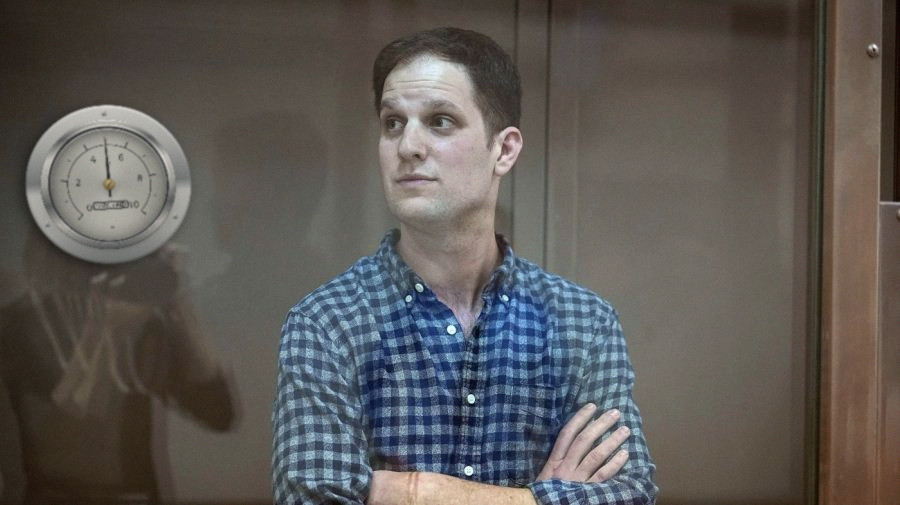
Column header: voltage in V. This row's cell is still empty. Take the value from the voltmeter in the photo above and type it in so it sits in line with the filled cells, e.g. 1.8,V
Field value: 5,V
